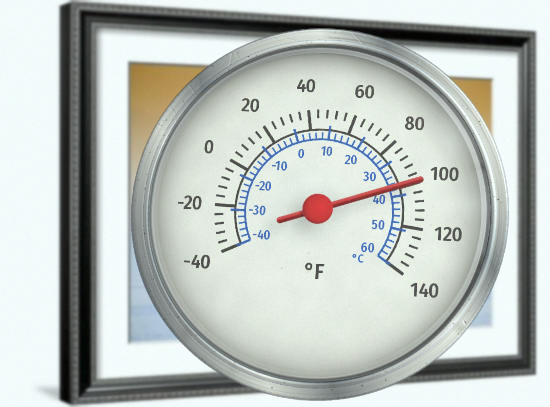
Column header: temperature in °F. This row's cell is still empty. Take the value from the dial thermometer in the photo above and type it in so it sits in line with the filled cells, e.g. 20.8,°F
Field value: 100,°F
